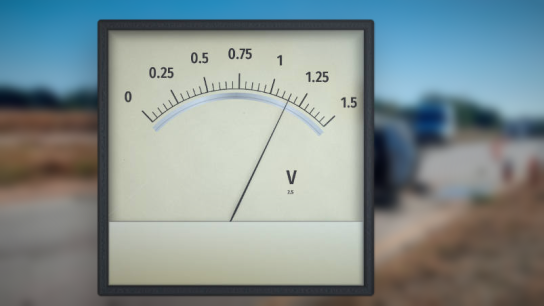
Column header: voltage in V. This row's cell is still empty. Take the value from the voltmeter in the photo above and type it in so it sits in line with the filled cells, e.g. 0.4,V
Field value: 1.15,V
